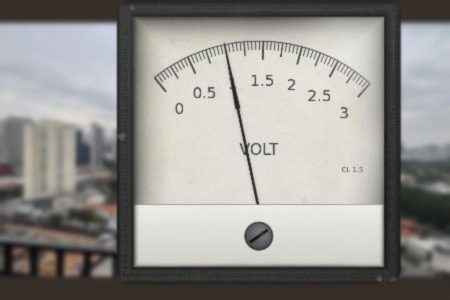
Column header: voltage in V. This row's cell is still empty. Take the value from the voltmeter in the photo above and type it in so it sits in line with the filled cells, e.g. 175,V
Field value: 1,V
